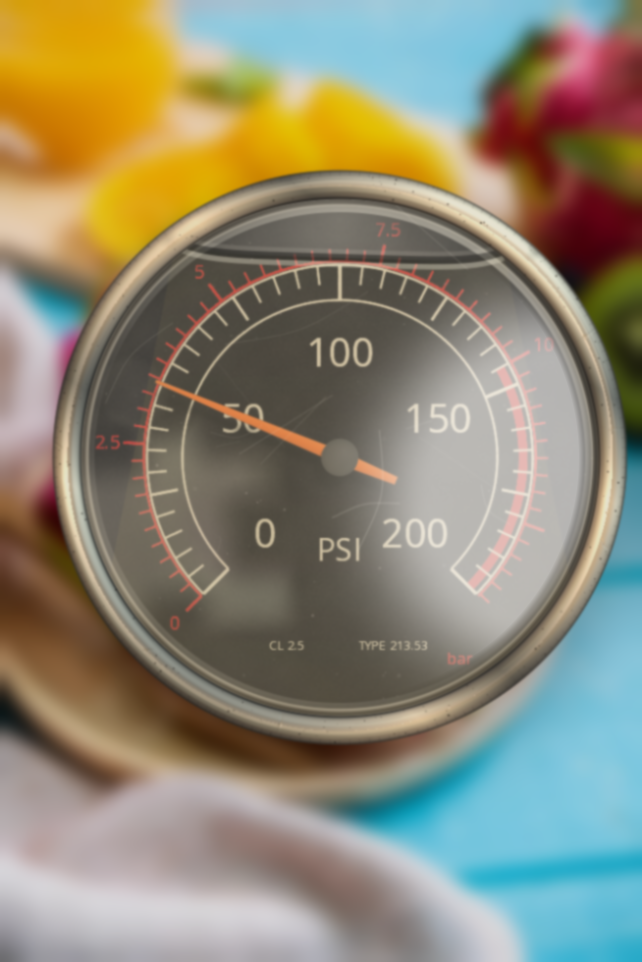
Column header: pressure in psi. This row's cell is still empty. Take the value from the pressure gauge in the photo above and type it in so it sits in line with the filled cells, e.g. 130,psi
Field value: 50,psi
